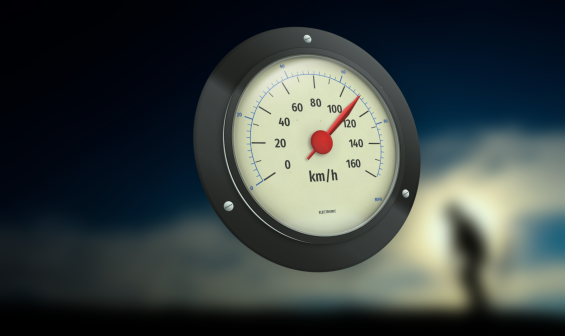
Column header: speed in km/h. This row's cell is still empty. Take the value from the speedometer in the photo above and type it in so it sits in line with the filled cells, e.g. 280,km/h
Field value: 110,km/h
